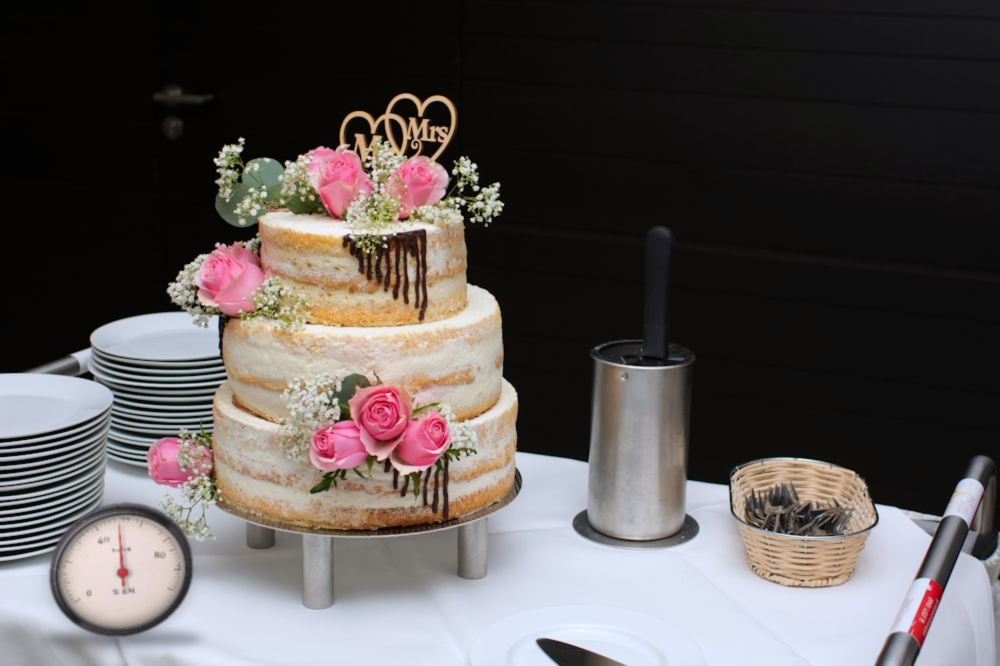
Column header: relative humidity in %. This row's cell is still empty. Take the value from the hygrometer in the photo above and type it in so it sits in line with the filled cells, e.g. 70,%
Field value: 50,%
